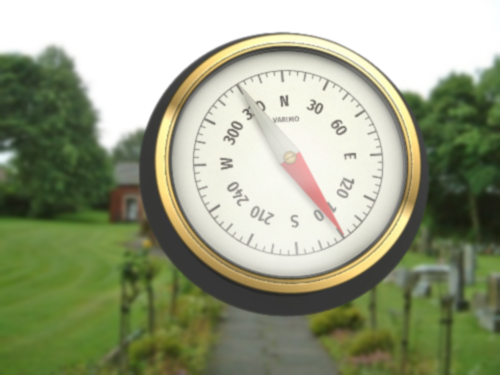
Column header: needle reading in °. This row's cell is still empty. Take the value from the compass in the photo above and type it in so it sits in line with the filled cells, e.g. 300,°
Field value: 150,°
